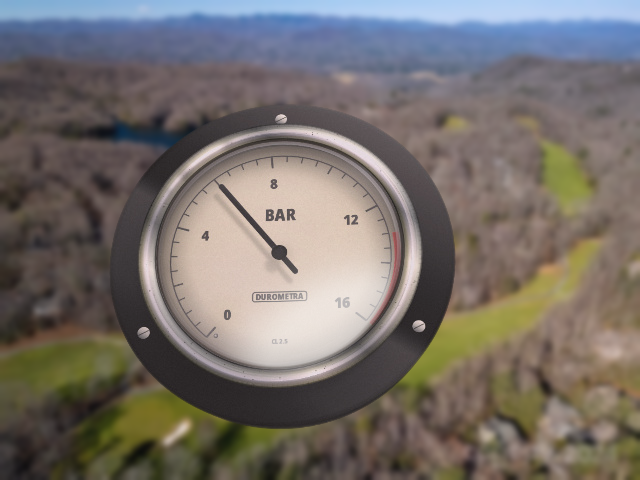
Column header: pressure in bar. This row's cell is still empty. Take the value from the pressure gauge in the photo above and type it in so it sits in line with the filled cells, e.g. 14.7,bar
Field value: 6,bar
